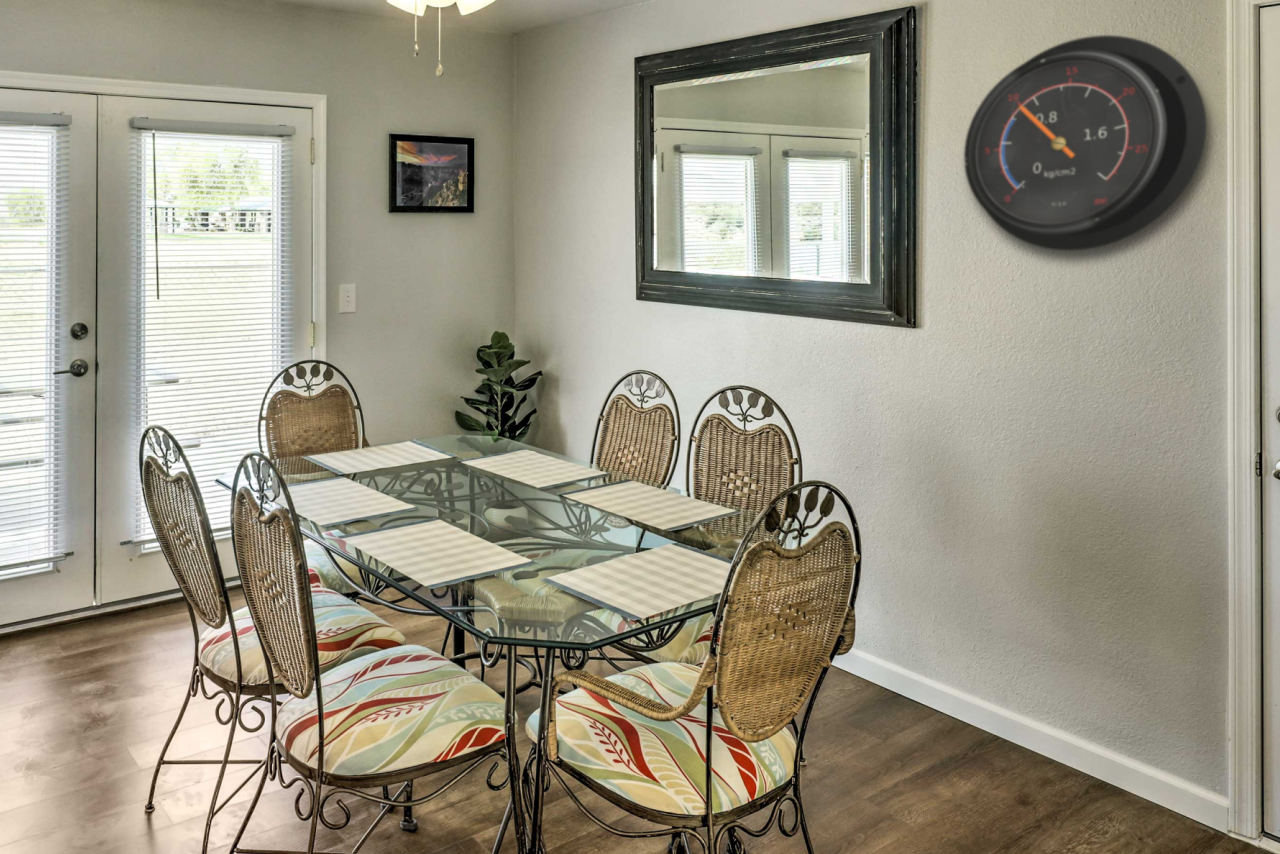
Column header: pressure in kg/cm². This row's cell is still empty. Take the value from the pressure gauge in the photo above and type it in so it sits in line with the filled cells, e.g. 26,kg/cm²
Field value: 0.7,kg/cm²
